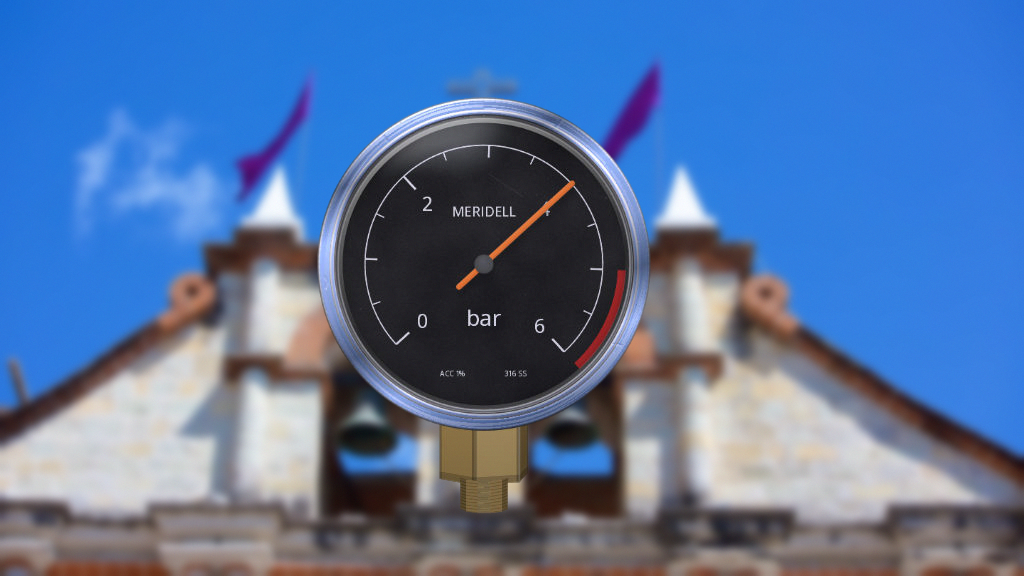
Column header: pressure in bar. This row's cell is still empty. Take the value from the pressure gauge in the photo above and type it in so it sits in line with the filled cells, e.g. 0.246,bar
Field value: 4,bar
